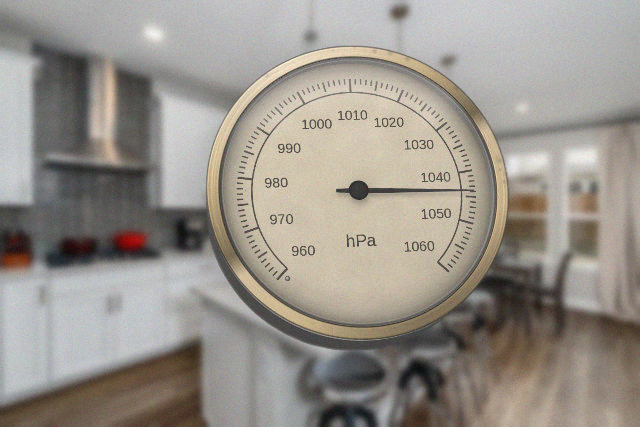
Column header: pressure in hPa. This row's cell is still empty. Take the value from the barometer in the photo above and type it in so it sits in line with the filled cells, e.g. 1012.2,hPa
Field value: 1044,hPa
